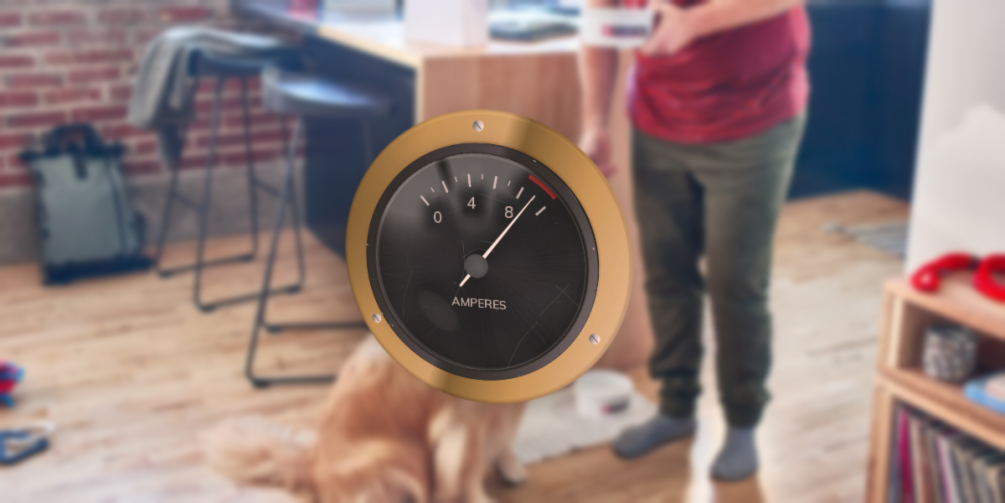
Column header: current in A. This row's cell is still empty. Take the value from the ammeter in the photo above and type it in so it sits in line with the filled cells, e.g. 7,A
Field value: 9,A
